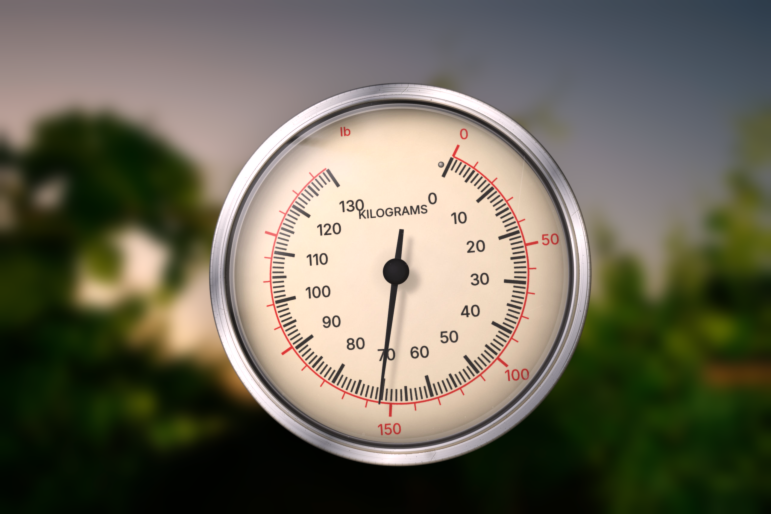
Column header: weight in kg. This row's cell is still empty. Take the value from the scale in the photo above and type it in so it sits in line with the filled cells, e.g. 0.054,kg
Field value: 70,kg
